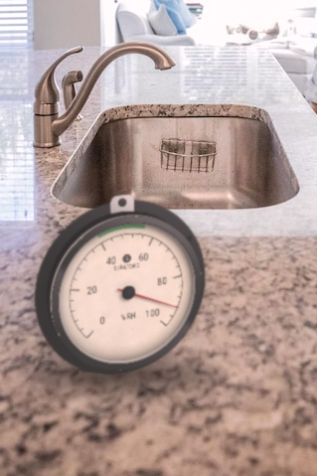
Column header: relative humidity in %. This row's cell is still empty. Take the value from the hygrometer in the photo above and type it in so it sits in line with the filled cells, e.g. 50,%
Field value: 92,%
